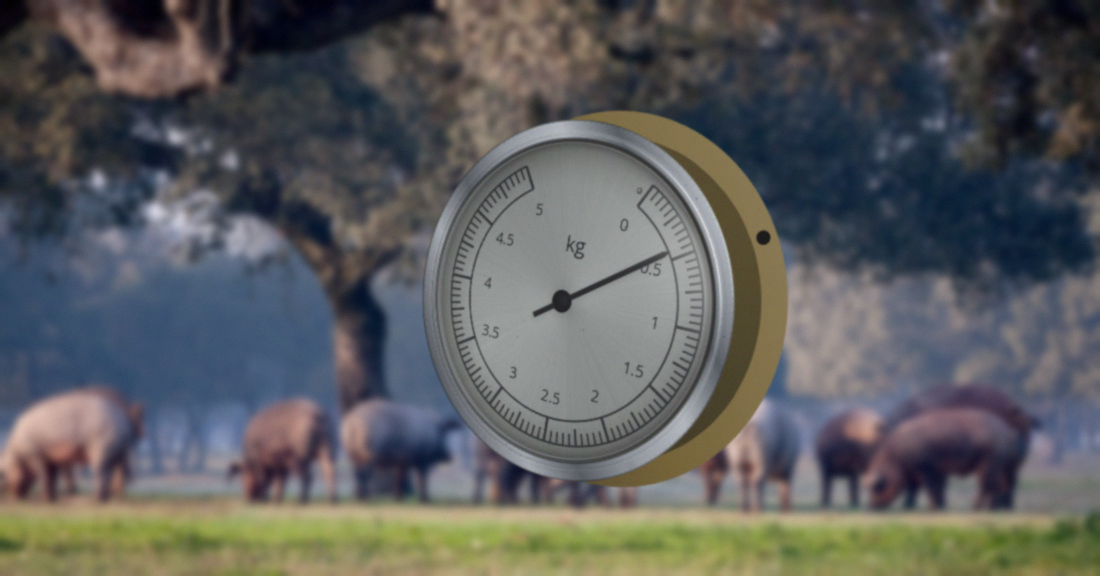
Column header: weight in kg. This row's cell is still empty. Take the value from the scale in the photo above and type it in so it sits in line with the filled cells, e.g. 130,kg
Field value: 0.45,kg
